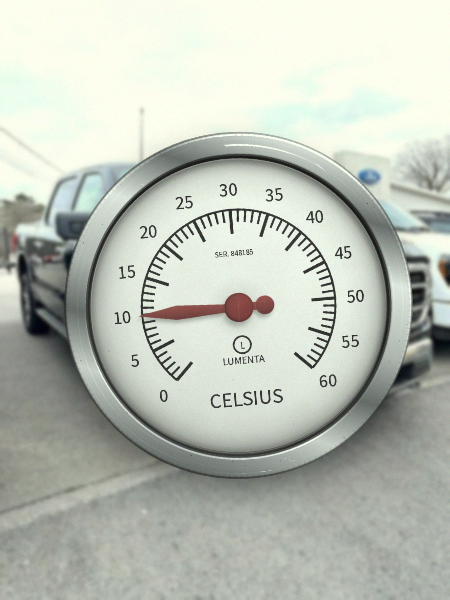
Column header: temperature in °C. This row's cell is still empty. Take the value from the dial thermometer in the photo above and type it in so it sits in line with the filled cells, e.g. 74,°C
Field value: 10,°C
